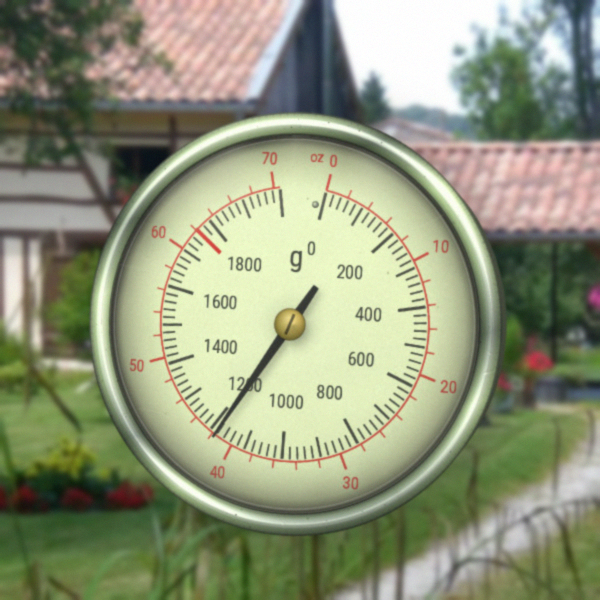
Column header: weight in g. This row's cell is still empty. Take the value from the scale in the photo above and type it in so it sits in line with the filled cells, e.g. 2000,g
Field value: 1180,g
